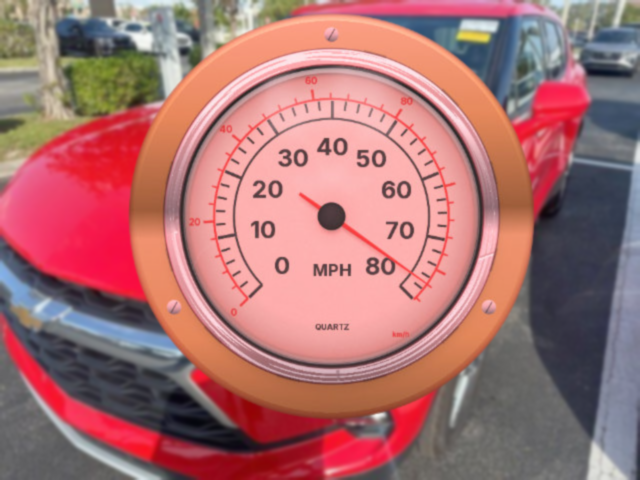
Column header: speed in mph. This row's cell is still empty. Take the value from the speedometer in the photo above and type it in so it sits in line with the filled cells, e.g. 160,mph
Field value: 77,mph
